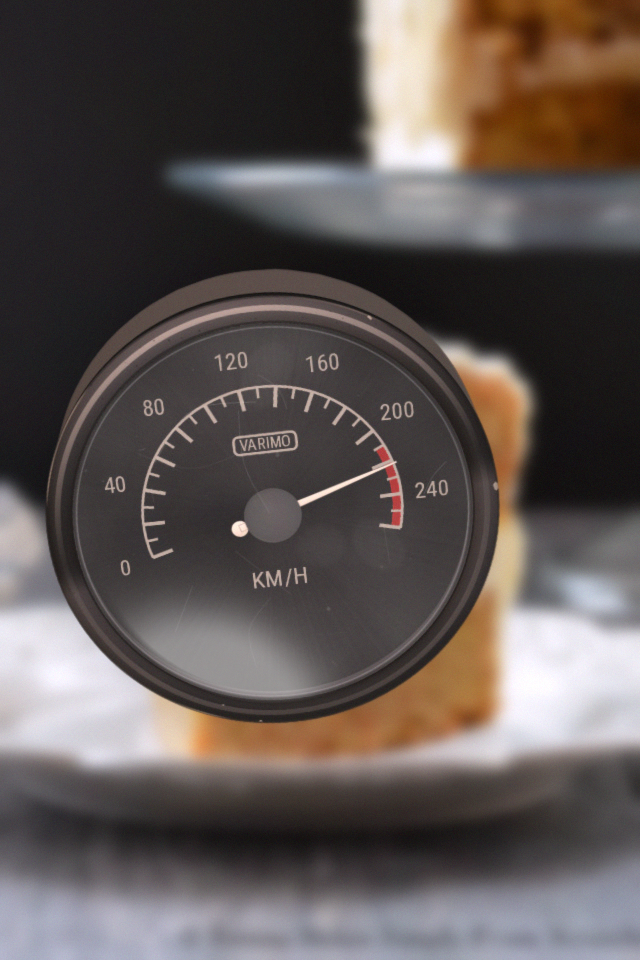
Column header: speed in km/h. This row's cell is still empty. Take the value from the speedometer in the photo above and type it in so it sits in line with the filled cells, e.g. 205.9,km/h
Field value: 220,km/h
